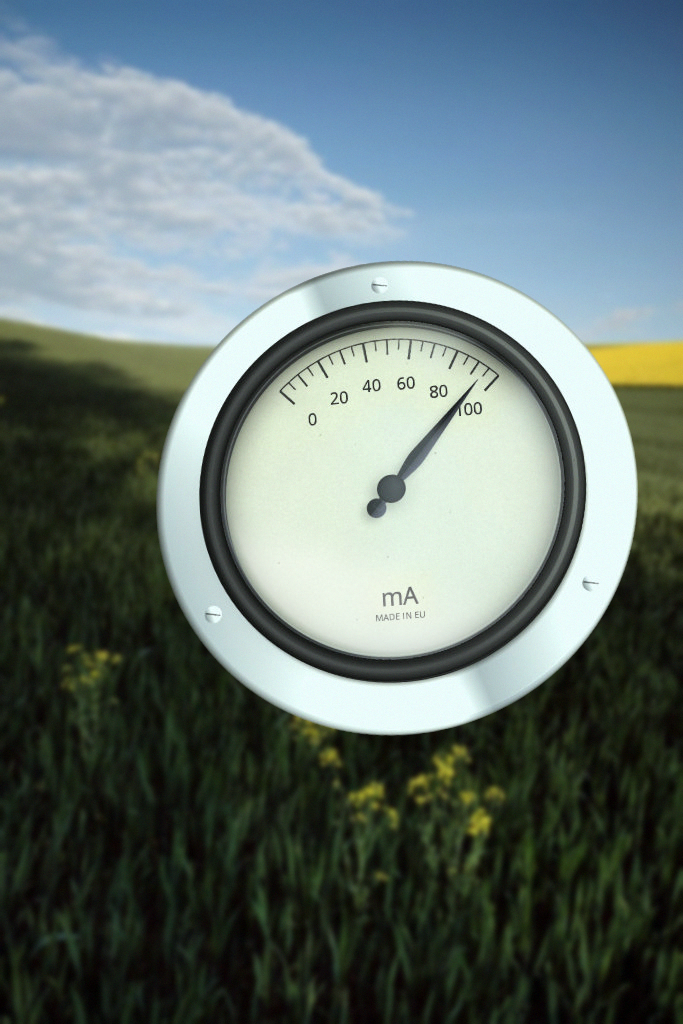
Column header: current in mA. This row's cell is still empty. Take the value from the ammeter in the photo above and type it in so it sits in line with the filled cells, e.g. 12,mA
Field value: 95,mA
